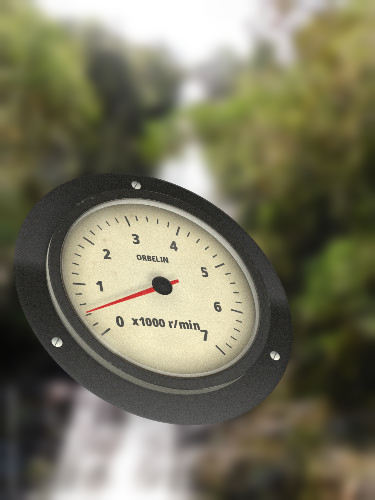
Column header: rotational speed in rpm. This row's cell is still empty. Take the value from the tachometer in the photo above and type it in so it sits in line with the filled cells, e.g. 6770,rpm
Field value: 400,rpm
